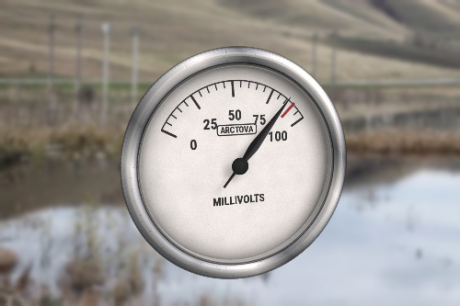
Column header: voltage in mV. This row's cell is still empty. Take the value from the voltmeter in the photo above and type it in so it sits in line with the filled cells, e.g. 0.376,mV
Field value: 85,mV
